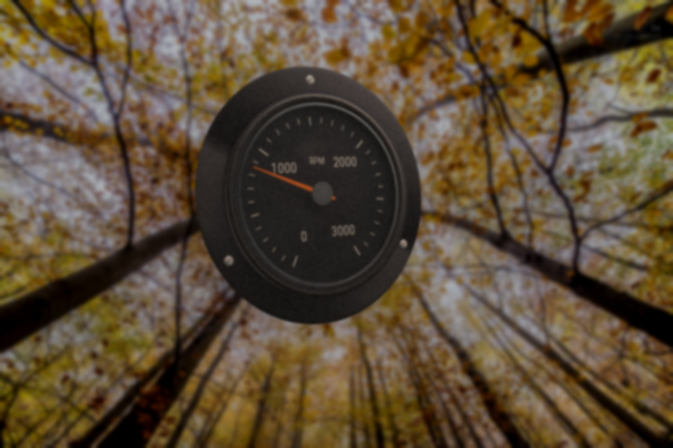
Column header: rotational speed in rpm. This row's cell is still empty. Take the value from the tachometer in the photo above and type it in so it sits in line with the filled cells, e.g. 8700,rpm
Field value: 850,rpm
